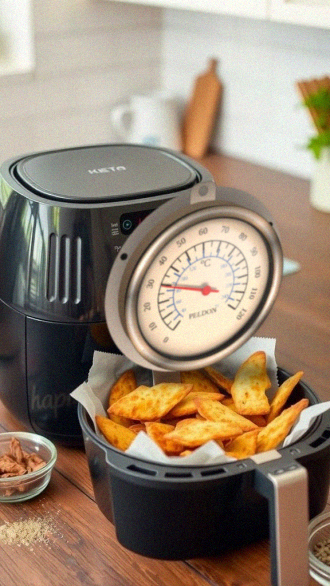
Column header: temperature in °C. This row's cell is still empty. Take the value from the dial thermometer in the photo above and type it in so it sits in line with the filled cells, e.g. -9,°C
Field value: 30,°C
